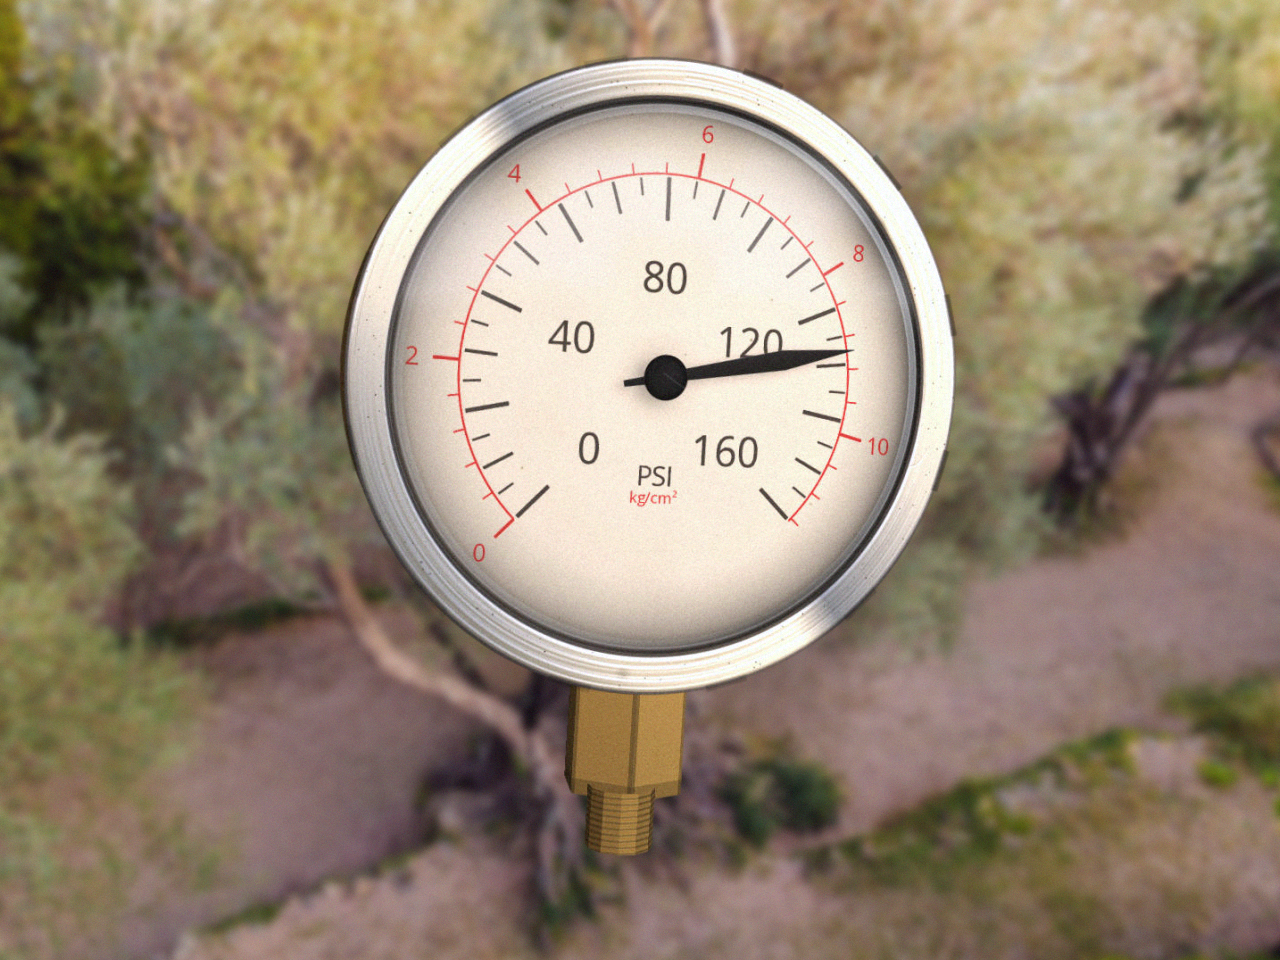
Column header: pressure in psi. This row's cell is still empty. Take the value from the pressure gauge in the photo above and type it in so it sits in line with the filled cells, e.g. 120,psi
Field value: 127.5,psi
